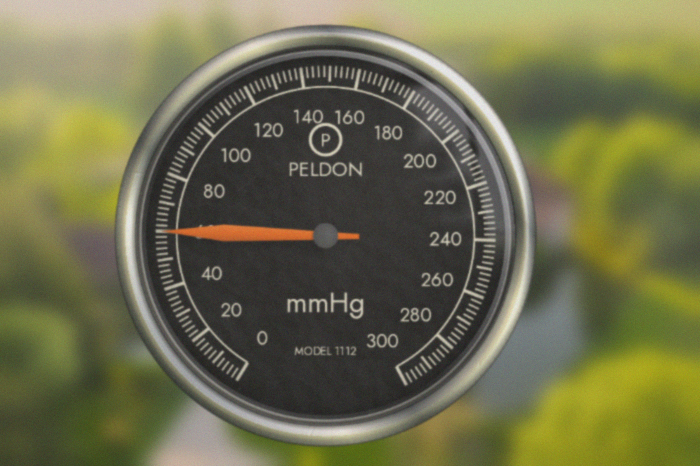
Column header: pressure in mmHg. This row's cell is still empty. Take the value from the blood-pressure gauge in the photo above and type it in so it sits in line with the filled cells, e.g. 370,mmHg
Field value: 60,mmHg
